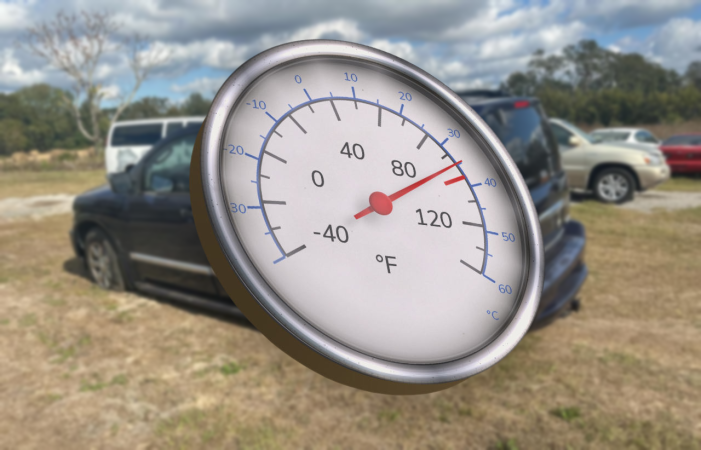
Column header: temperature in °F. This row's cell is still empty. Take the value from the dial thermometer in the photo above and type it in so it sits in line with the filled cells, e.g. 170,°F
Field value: 95,°F
